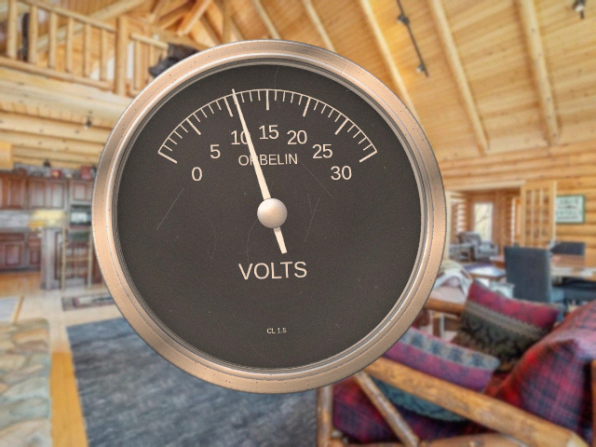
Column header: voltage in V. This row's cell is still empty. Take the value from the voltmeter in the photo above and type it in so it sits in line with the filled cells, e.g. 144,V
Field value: 11,V
